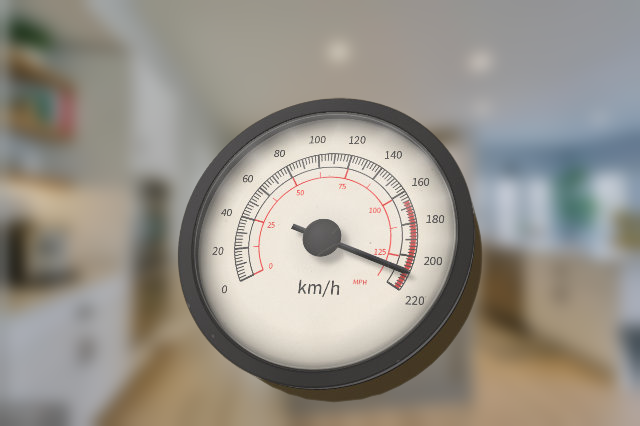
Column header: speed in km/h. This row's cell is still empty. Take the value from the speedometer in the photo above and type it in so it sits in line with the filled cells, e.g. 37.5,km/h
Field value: 210,km/h
